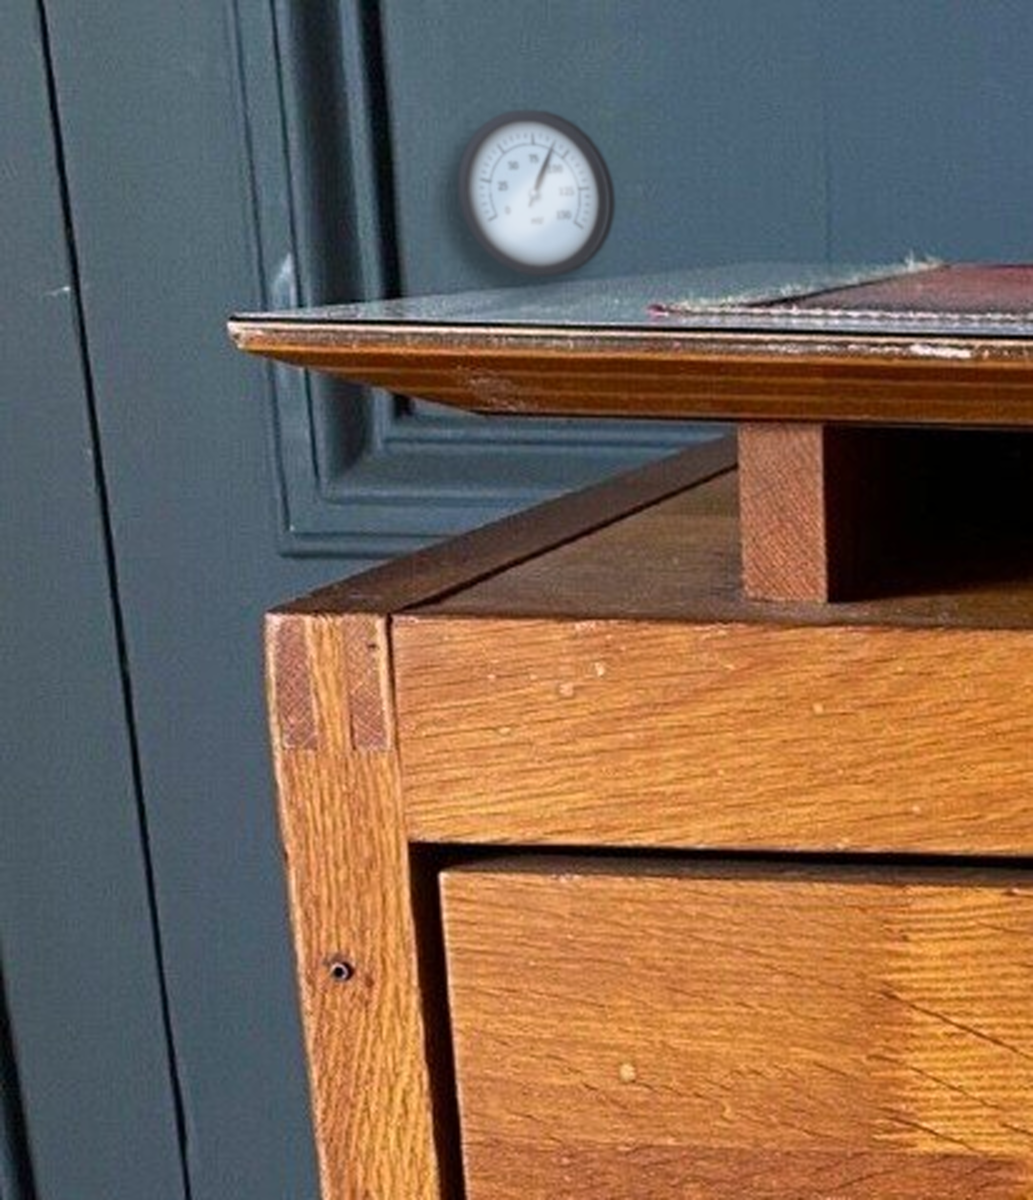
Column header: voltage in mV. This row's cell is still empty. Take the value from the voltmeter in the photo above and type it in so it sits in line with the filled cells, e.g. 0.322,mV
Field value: 90,mV
